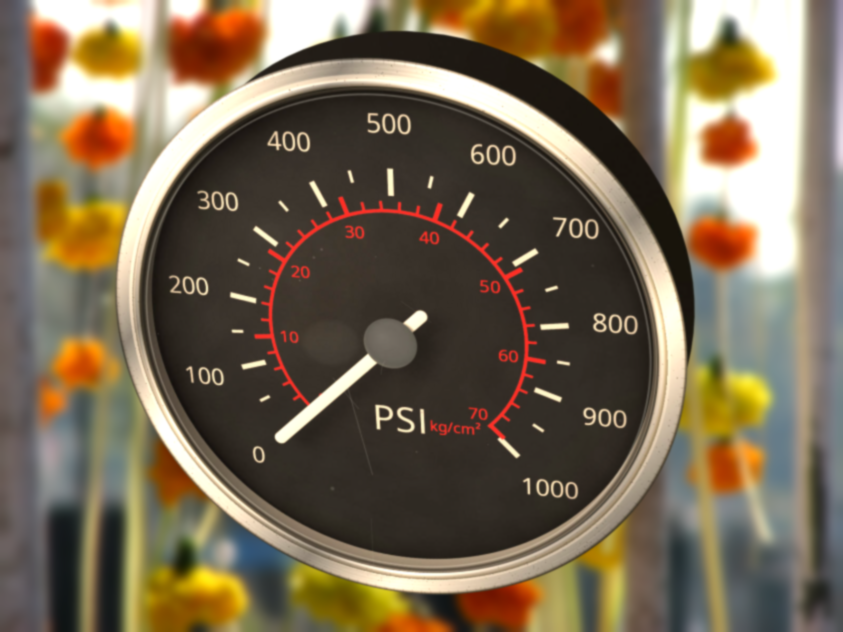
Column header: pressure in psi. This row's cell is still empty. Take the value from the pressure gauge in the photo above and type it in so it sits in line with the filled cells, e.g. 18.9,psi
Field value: 0,psi
